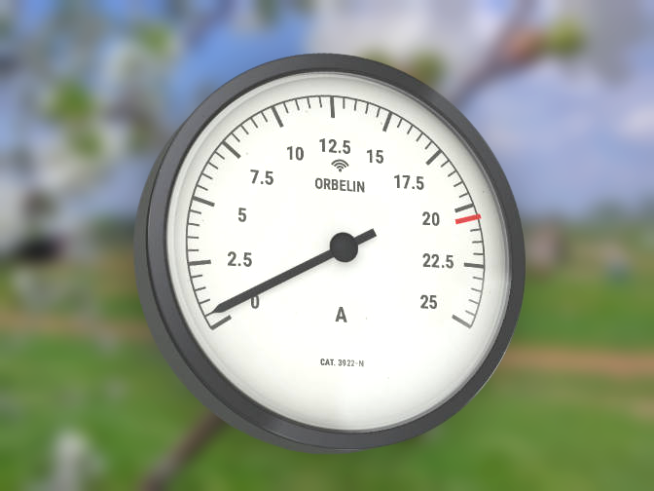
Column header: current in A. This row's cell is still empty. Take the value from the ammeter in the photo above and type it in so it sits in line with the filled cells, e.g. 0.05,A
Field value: 0.5,A
